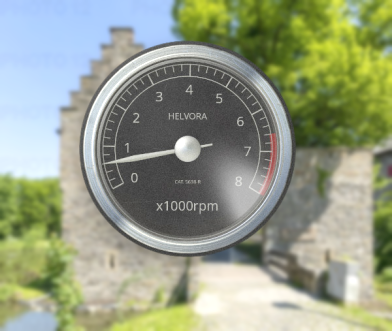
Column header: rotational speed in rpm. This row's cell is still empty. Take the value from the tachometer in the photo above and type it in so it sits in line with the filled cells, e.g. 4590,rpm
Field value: 600,rpm
